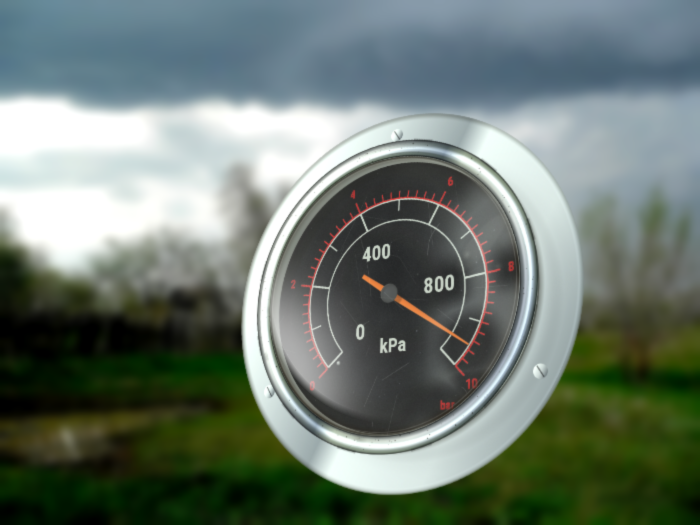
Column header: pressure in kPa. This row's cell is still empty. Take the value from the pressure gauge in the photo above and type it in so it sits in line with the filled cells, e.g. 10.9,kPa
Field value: 950,kPa
